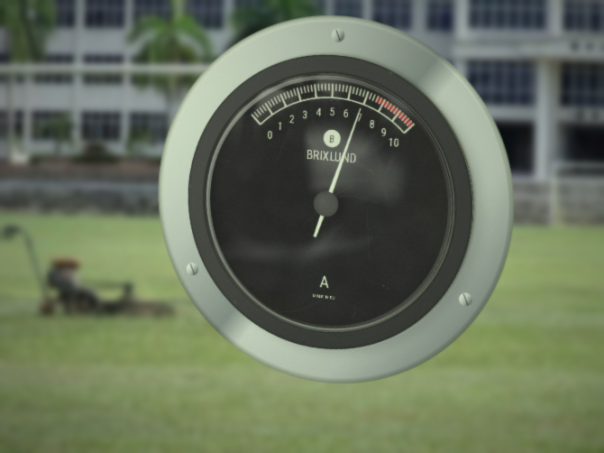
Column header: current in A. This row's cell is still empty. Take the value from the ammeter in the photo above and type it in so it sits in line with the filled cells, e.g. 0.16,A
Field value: 7,A
